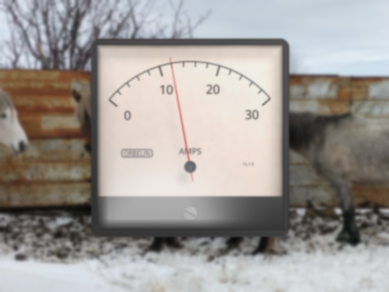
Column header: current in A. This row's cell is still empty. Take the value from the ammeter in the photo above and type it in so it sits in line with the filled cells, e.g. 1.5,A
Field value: 12,A
